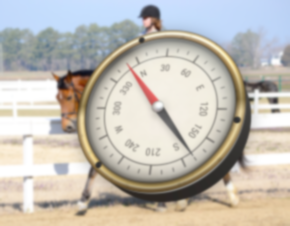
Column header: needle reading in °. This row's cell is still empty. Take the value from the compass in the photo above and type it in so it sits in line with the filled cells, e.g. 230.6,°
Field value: 350,°
